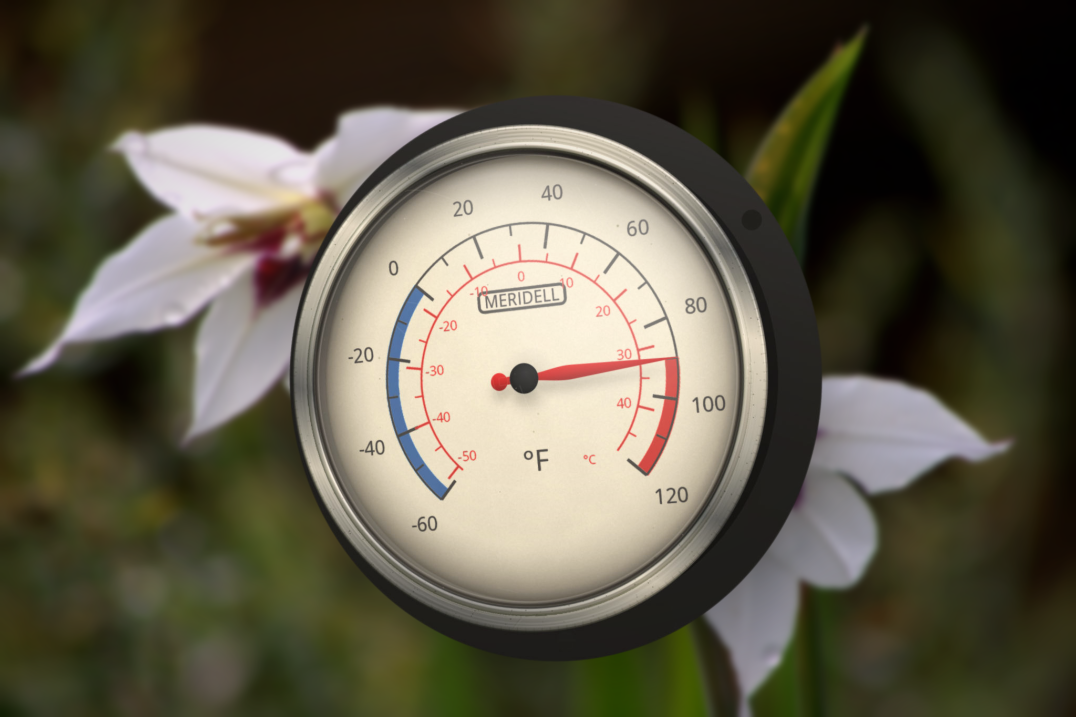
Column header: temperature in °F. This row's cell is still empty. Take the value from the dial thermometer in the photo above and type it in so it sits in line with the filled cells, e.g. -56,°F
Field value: 90,°F
